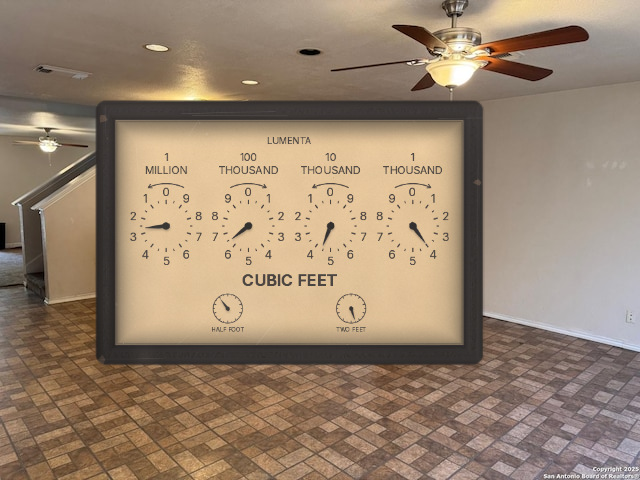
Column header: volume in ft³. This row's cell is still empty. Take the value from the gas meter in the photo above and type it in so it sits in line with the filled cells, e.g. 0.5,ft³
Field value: 264400,ft³
